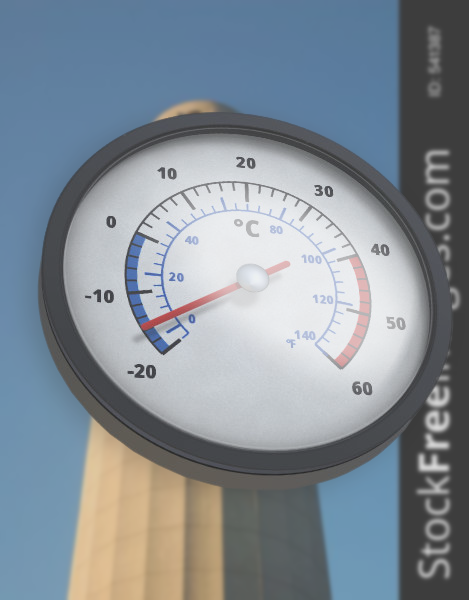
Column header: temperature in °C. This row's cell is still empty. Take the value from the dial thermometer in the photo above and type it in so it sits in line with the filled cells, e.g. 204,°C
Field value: -16,°C
